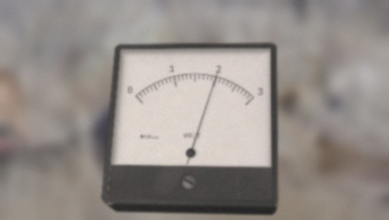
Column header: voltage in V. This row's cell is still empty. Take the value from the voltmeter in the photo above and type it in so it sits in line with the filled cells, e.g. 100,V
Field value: 2,V
